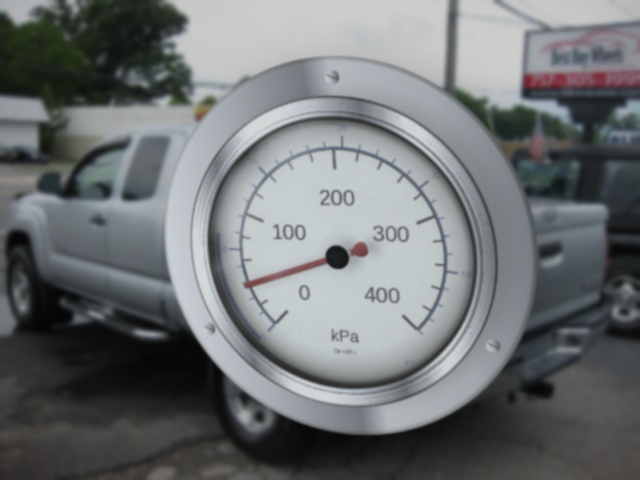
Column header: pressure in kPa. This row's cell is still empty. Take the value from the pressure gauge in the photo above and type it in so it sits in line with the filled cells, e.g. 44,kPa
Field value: 40,kPa
